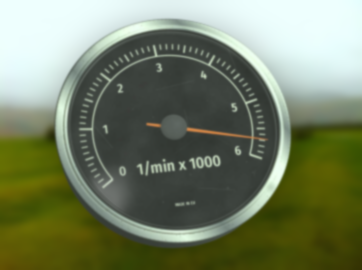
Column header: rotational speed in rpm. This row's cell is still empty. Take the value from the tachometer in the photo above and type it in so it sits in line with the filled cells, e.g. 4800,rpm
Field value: 5700,rpm
